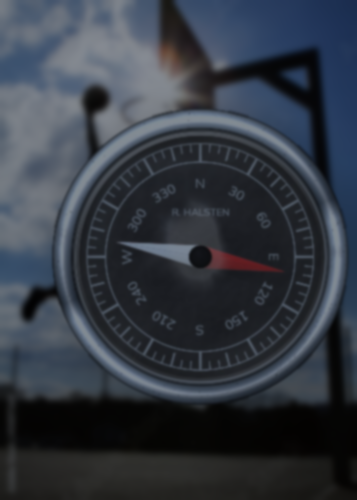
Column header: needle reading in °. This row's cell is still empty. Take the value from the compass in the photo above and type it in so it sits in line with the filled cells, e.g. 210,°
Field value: 100,°
